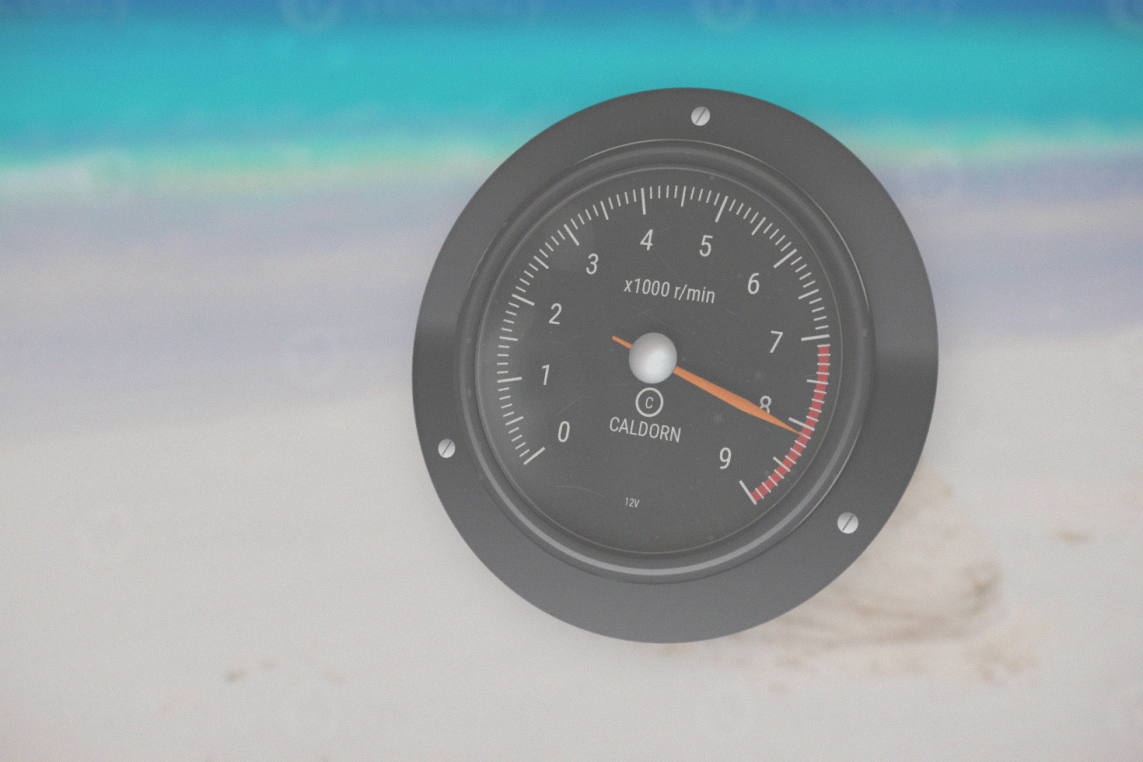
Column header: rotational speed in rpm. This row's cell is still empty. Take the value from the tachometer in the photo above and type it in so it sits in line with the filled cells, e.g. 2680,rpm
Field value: 8100,rpm
